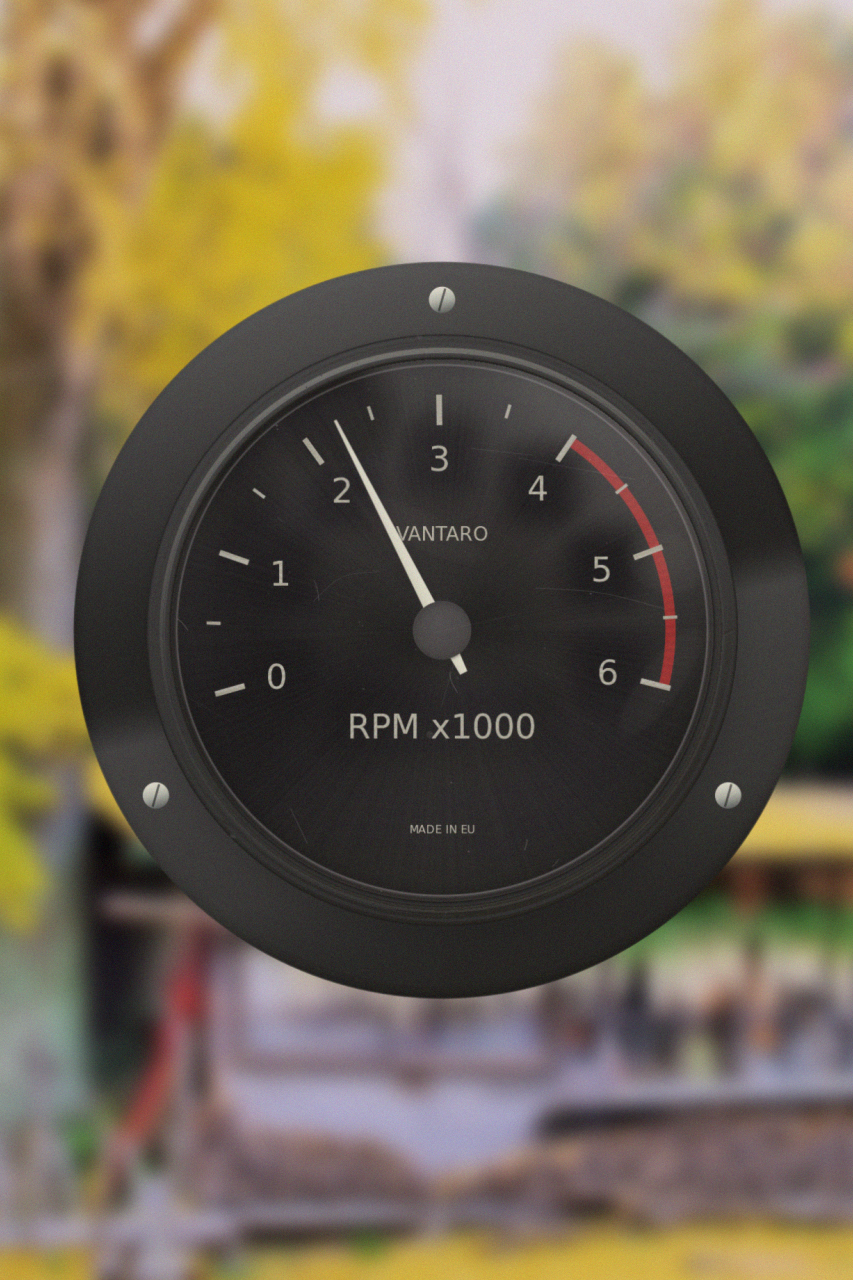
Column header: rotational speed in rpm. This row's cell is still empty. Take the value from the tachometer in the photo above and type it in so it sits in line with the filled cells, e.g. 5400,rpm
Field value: 2250,rpm
